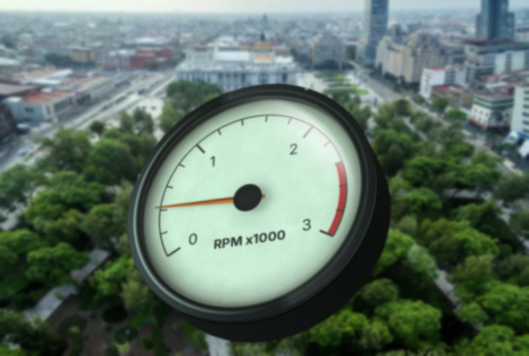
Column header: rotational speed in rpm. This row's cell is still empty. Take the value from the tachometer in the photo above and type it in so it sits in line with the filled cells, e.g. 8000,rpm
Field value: 400,rpm
